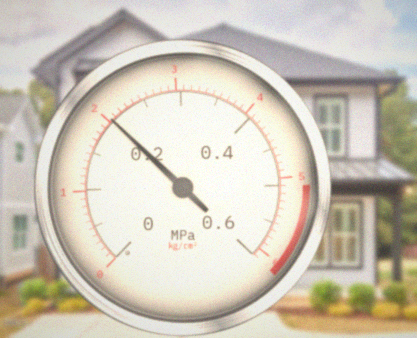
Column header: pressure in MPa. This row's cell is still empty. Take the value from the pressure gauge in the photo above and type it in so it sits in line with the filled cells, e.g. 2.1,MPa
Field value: 0.2,MPa
